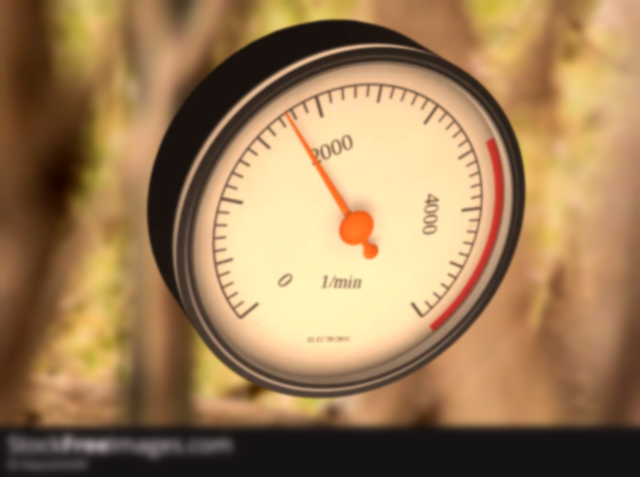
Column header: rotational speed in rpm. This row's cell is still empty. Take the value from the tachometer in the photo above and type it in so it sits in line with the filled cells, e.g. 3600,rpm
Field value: 1750,rpm
